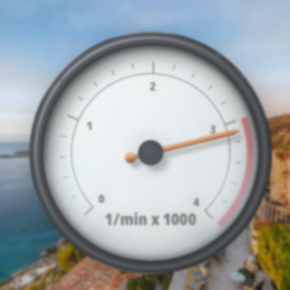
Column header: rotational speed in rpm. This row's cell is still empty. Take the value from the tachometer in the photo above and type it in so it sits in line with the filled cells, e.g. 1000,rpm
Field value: 3100,rpm
